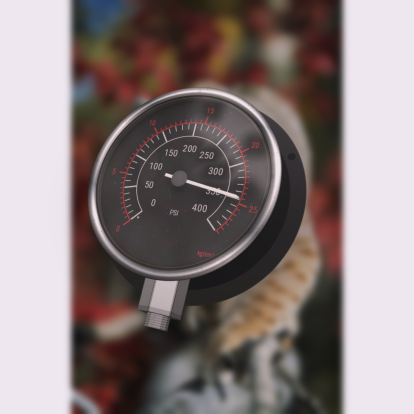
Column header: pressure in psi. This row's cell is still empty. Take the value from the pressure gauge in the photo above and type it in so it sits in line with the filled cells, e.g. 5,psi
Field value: 350,psi
